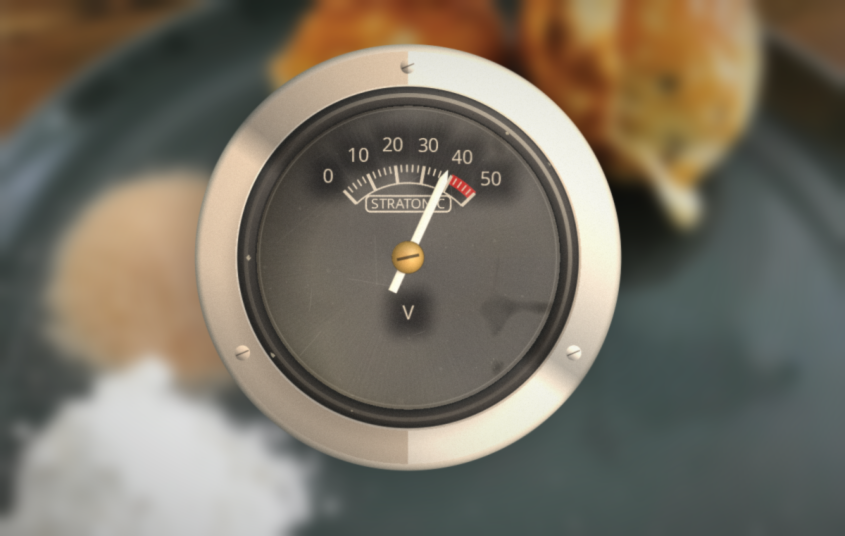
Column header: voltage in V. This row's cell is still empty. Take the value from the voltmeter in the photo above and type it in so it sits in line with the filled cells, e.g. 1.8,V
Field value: 38,V
